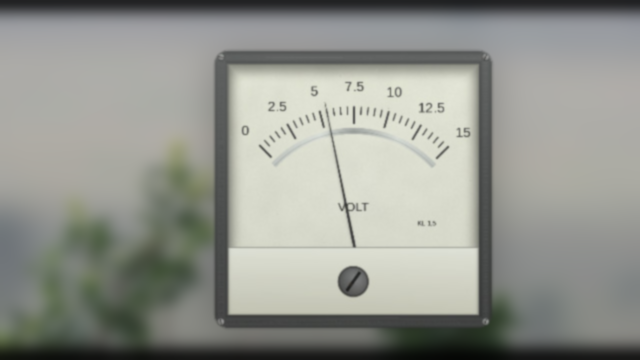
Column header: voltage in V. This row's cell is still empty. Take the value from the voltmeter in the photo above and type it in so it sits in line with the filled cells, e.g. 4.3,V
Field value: 5.5,V
